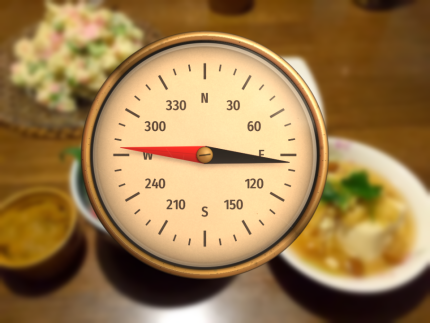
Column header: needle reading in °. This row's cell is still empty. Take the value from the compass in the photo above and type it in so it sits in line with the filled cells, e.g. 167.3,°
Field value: 275,°
